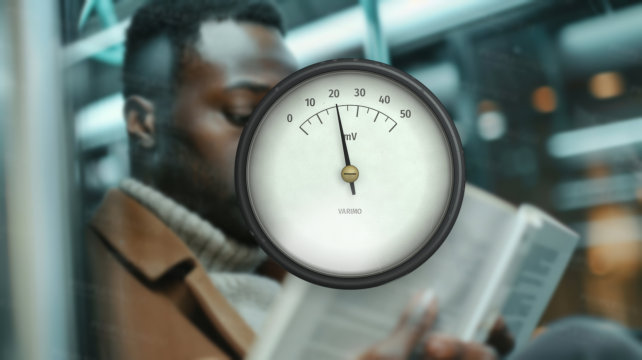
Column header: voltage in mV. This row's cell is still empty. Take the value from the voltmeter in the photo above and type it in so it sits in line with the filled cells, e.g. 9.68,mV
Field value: 20,mV
